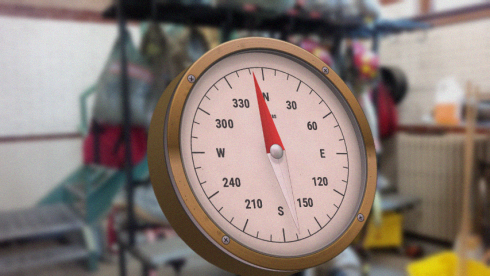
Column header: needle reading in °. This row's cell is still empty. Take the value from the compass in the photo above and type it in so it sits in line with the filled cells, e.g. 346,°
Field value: 350,°
